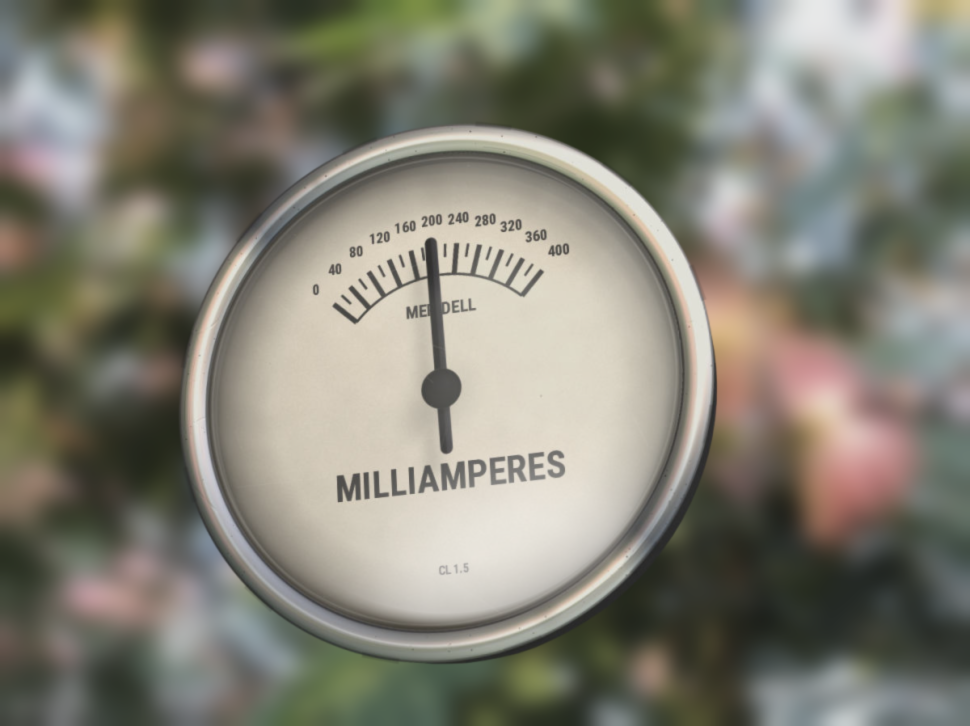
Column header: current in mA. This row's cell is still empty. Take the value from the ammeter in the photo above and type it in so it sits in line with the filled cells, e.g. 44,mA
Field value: 200,mA
